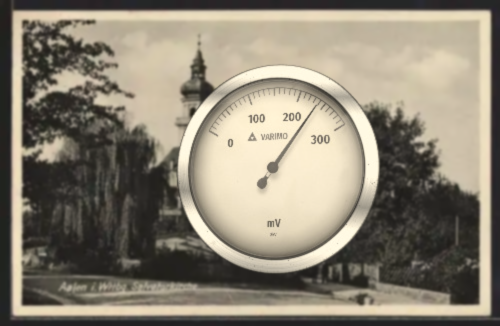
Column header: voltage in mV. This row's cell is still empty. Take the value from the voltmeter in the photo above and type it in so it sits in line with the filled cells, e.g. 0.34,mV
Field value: 240,mV
